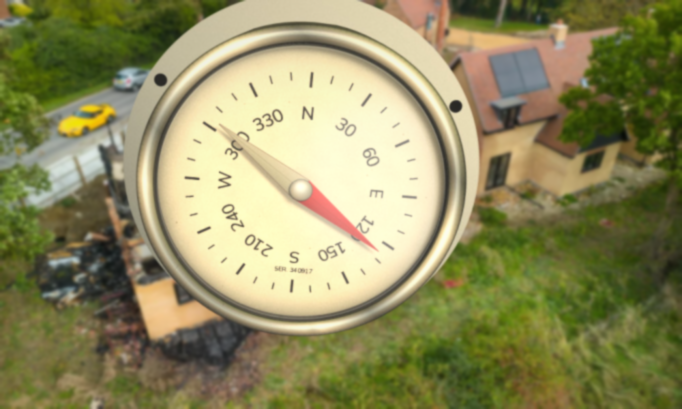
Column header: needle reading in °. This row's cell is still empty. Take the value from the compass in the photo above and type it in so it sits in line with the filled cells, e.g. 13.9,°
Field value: 125,°
